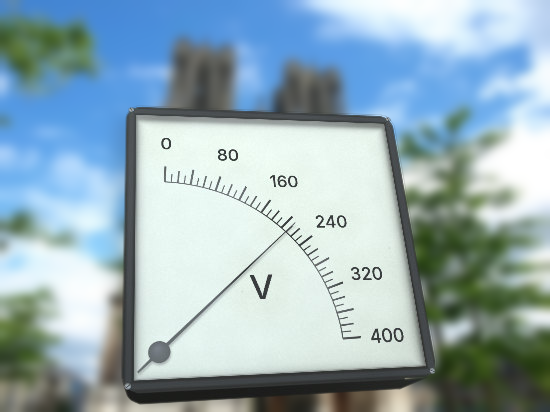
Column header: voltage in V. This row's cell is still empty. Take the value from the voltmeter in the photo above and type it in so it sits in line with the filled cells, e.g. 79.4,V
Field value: 210,V
